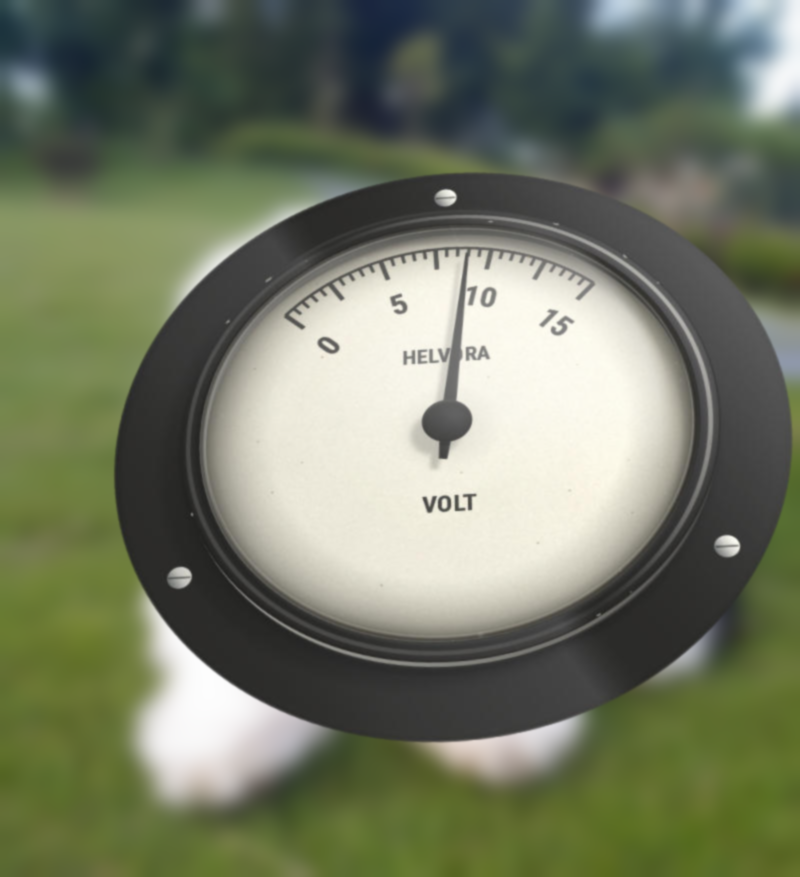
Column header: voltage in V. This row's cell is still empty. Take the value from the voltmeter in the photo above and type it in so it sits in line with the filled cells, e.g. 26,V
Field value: 9,V
